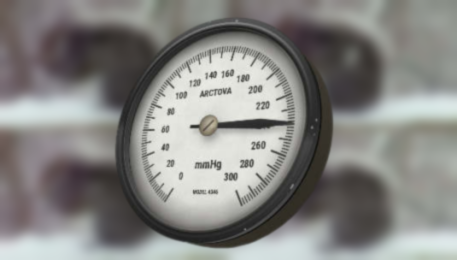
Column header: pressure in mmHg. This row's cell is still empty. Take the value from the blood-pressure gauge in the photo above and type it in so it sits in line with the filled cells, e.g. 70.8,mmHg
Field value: 240,mmHg
